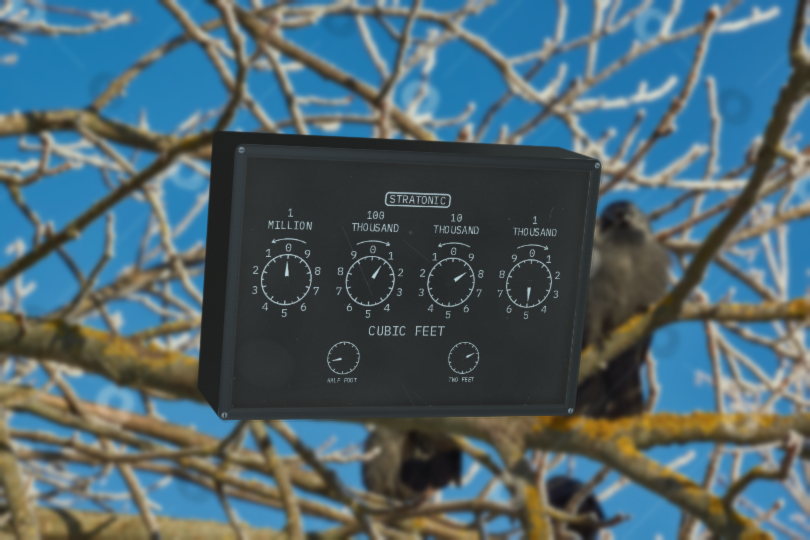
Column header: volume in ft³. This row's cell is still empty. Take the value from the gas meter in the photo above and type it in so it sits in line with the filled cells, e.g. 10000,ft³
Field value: 8500,ft³
